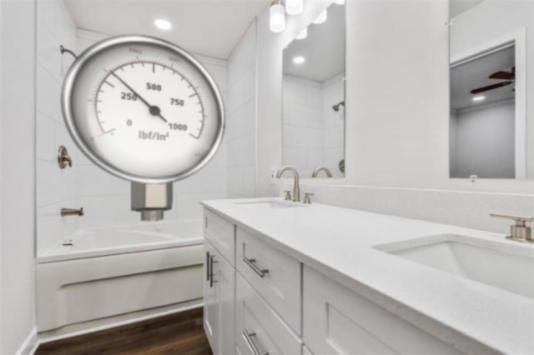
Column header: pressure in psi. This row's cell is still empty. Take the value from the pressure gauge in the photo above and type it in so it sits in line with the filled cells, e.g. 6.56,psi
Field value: 300,psi
